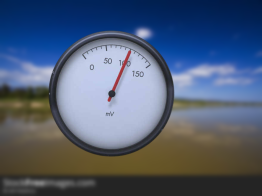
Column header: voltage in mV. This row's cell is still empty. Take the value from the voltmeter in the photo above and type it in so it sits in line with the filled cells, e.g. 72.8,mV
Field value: 100,mV
